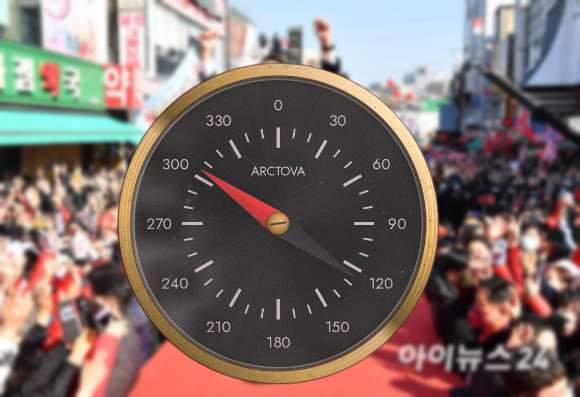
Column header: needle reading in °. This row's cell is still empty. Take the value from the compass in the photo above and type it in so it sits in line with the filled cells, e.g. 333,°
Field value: 305,°
